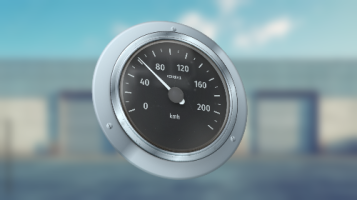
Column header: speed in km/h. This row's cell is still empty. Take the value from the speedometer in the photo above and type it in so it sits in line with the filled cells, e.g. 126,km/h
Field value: 60,km/h
